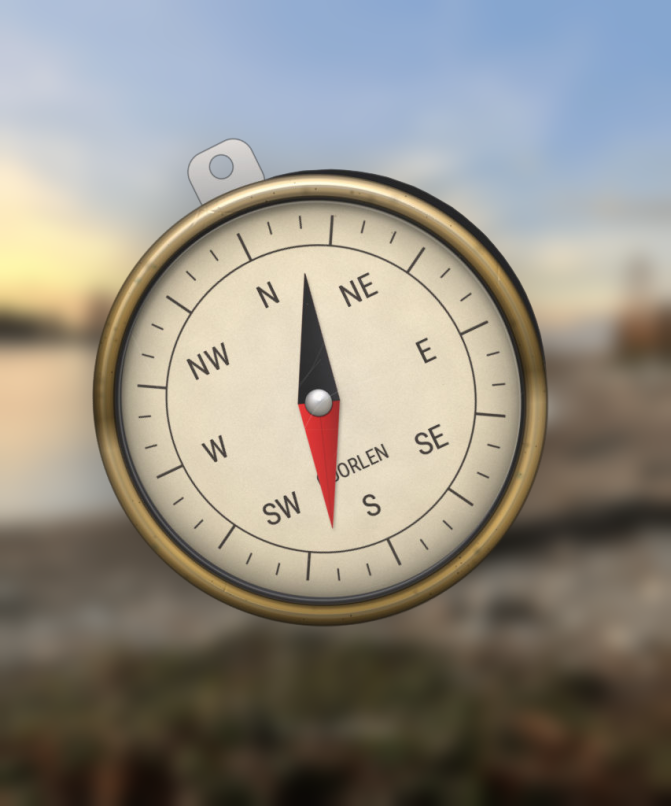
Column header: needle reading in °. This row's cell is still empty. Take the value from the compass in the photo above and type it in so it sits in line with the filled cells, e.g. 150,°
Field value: 200,°
